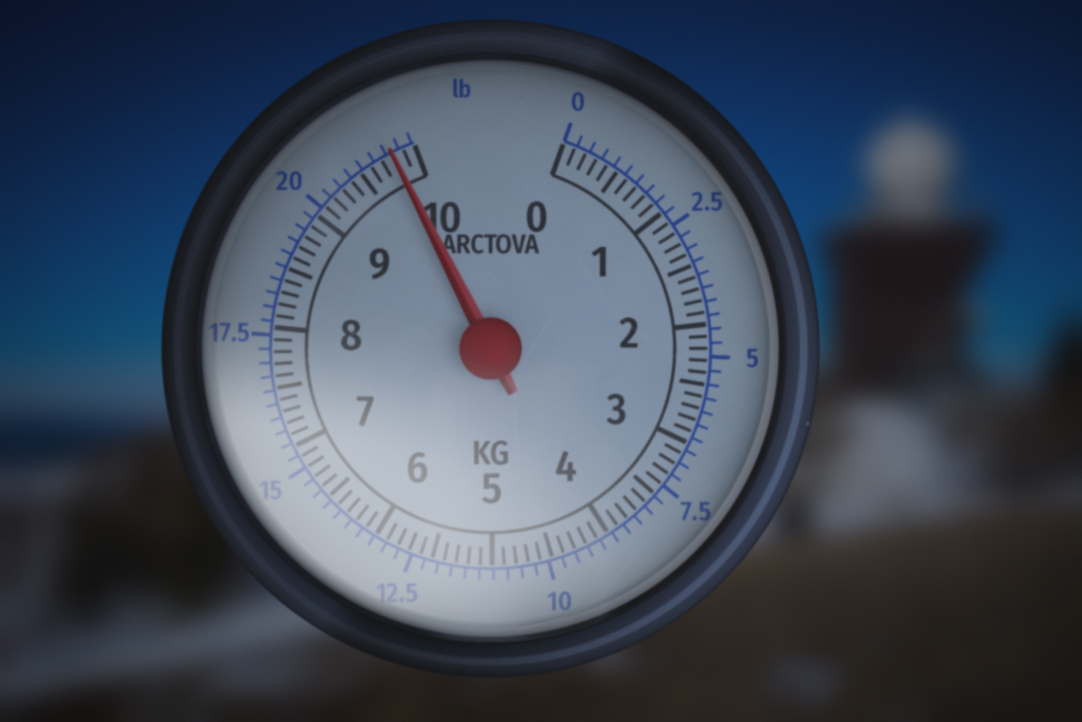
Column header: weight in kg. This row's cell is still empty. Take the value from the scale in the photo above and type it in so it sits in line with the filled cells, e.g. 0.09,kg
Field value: 9.8,kg
